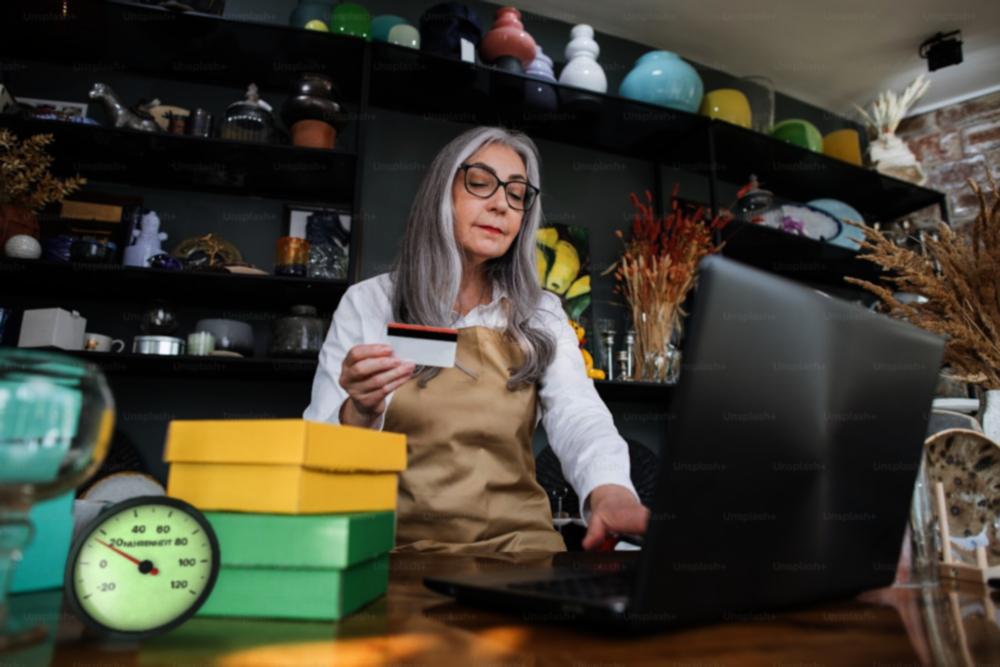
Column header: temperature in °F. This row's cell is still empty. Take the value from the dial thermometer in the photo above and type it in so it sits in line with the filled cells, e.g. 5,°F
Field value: 15,°F
